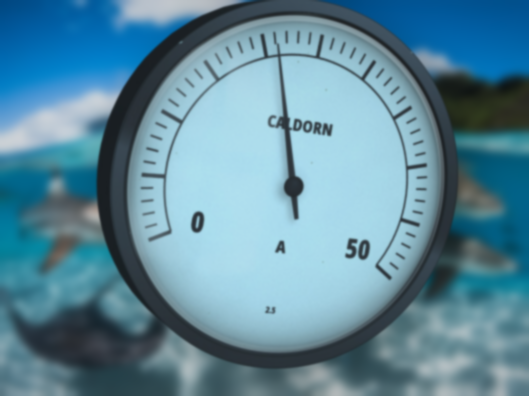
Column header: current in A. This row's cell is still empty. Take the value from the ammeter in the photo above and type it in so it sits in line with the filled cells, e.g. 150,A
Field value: 21,A
